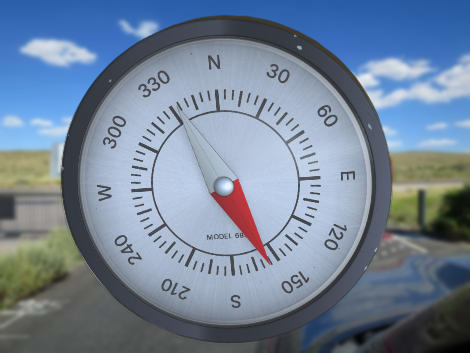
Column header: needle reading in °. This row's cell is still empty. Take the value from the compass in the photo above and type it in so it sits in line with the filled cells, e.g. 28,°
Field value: 155,°
